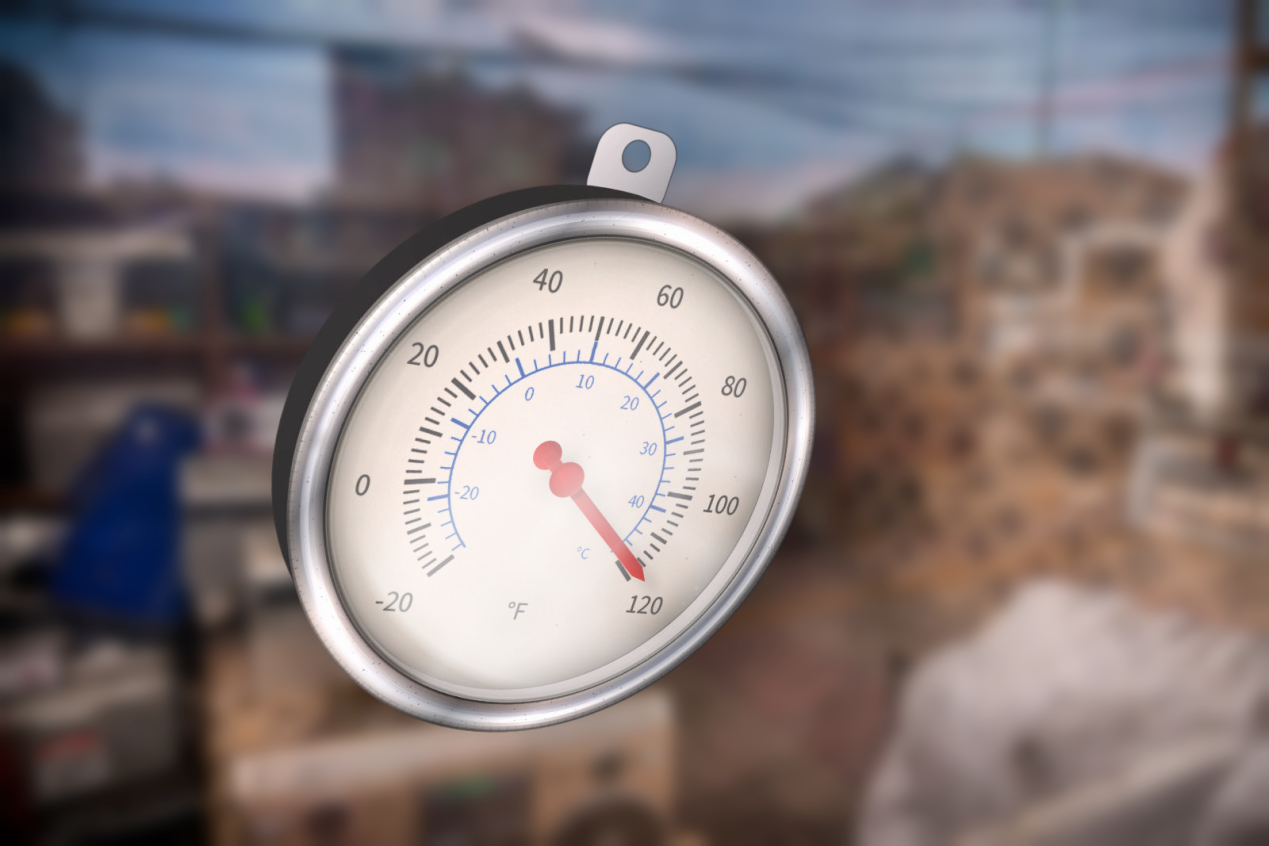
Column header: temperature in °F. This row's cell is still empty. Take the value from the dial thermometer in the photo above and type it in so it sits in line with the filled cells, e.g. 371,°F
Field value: 118,°F
